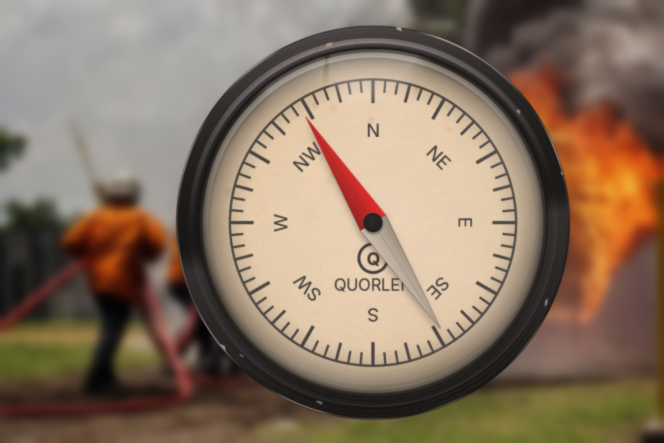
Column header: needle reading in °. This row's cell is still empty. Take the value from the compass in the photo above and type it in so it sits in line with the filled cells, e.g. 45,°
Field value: 327.5,°
